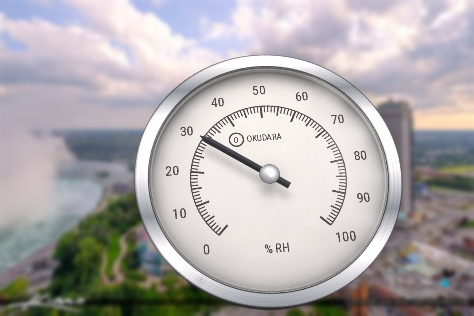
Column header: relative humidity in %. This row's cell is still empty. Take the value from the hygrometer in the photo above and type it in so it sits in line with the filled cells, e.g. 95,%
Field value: 30,%
